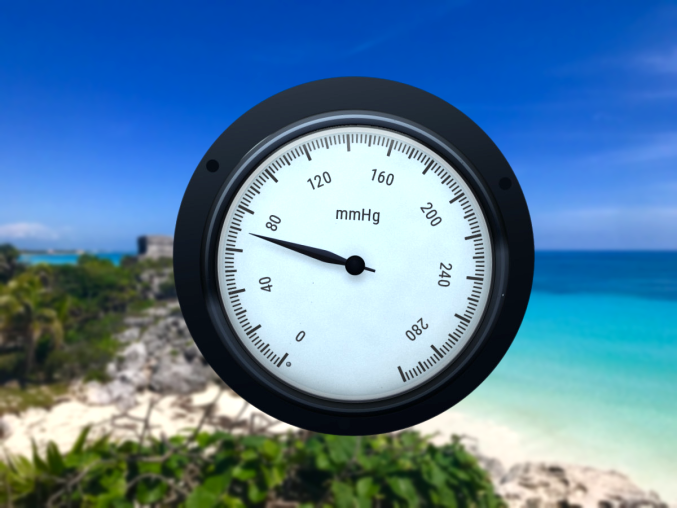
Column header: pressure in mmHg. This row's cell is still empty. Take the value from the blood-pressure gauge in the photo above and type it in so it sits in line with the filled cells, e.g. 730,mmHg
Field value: 70,mmHg
